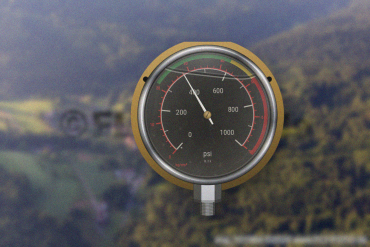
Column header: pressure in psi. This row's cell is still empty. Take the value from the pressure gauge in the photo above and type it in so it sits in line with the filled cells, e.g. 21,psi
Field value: 400,psi
